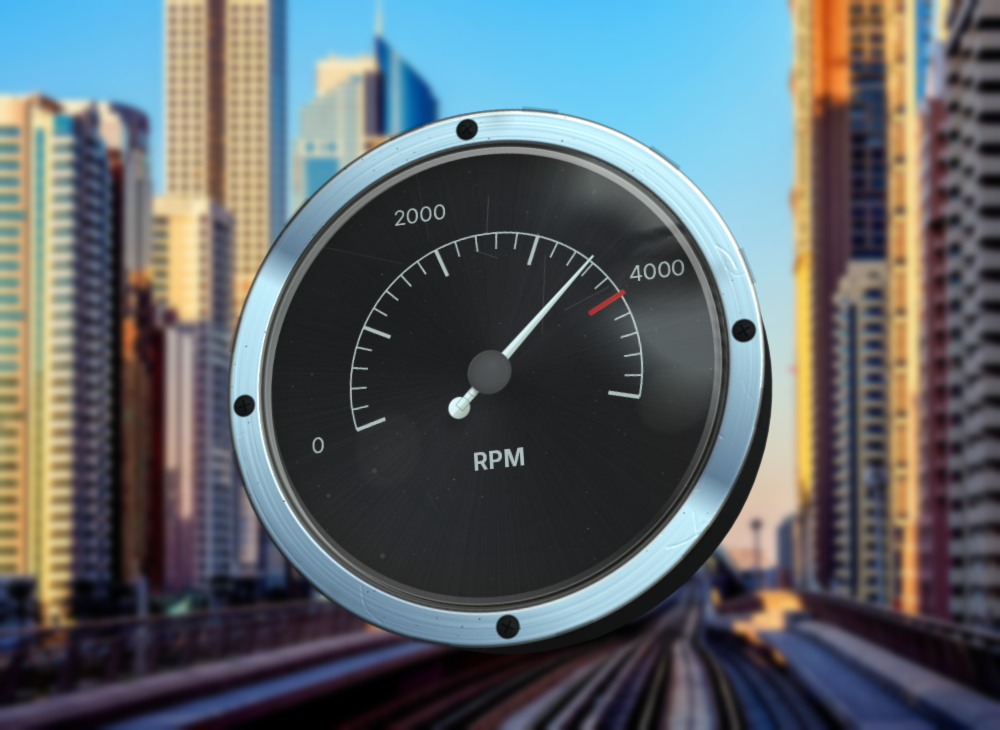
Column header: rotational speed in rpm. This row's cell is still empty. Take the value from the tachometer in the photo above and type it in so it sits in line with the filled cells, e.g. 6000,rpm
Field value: 3600,rpm
